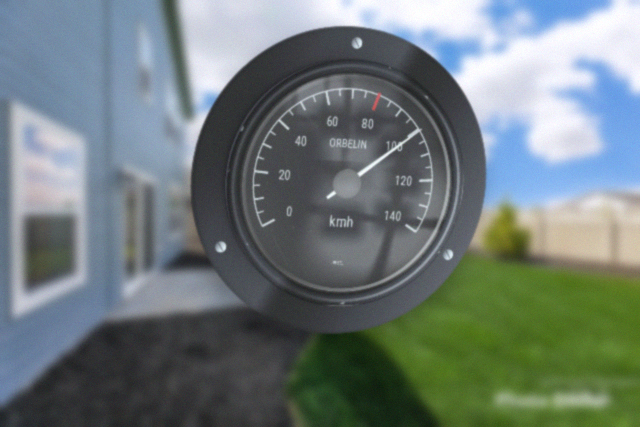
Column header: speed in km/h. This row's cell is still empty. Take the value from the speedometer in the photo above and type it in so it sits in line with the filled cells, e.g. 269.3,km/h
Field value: 100,km/h
